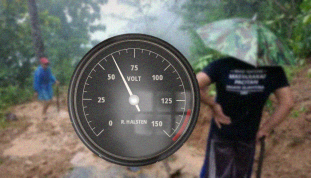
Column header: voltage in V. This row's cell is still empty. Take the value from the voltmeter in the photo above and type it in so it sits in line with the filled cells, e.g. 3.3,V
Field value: 60,V
